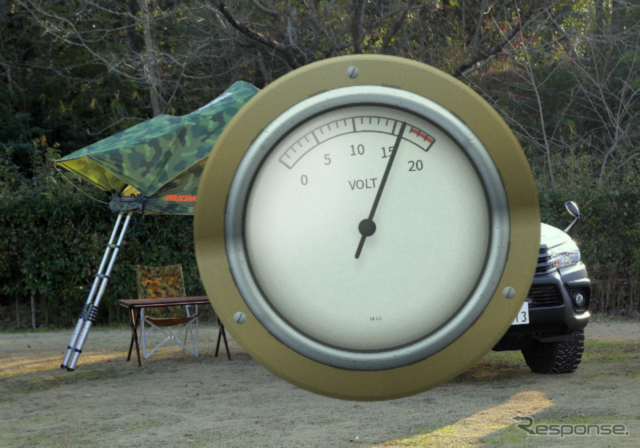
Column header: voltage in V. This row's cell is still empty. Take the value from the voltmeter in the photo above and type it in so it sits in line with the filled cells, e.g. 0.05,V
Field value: 16,V
